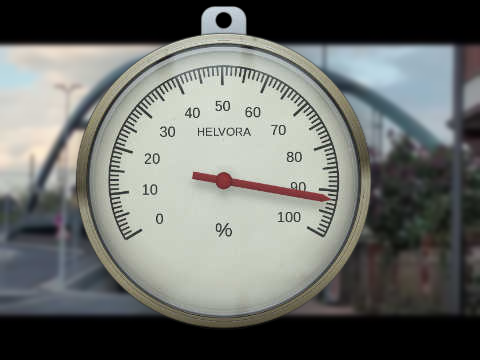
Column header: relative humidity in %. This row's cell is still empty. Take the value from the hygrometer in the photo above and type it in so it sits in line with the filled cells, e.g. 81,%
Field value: 92,%
